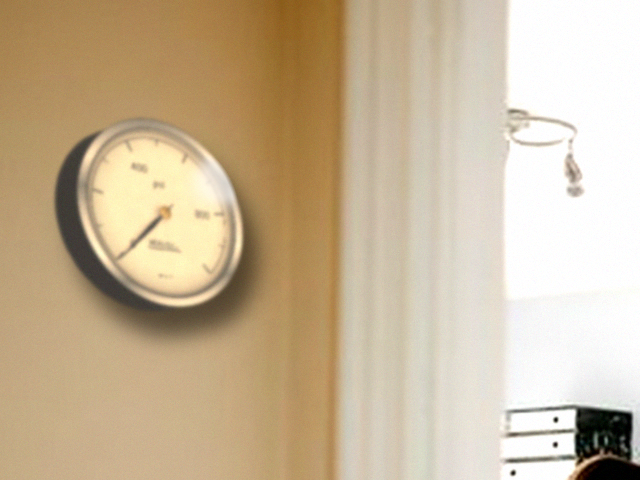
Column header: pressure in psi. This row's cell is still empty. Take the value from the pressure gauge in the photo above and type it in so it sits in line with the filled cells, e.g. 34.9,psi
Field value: 0,psi
